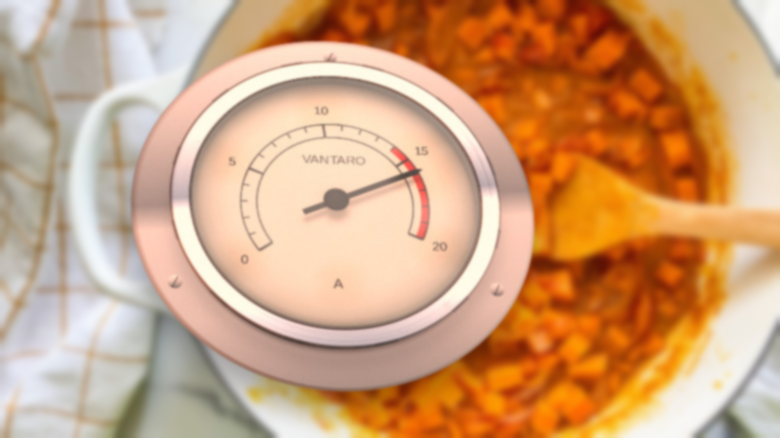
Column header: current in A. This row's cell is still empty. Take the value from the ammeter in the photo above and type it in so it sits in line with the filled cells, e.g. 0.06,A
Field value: 16,A
